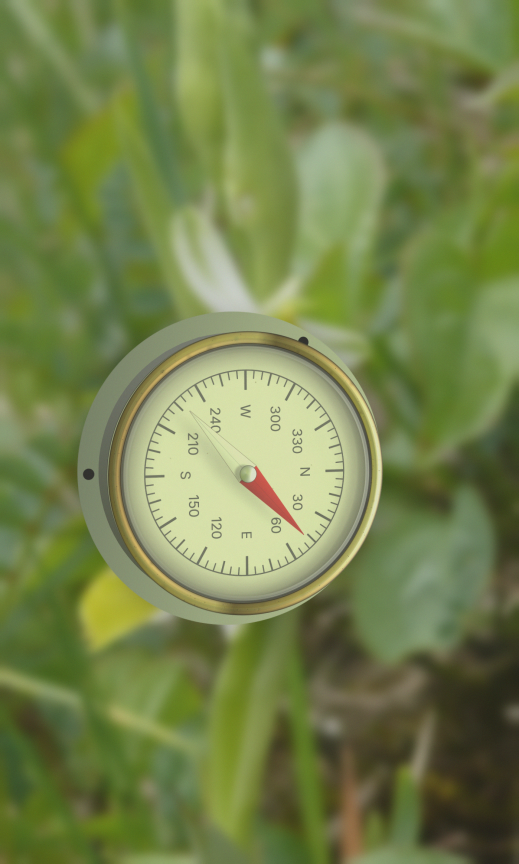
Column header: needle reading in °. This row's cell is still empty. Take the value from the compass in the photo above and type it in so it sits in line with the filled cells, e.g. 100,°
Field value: 47.5,°
